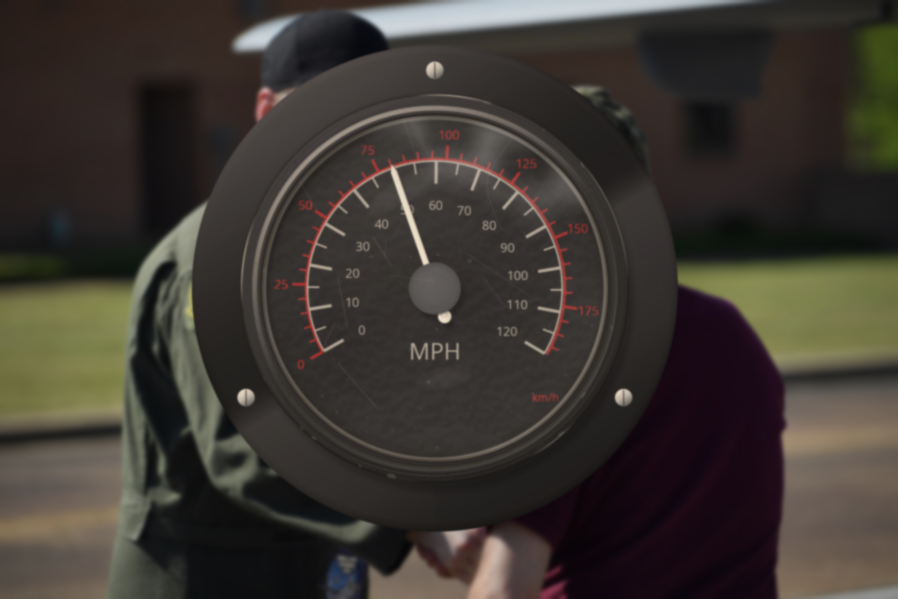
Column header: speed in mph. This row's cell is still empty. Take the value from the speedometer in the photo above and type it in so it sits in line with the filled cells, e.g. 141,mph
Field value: 50,mph
